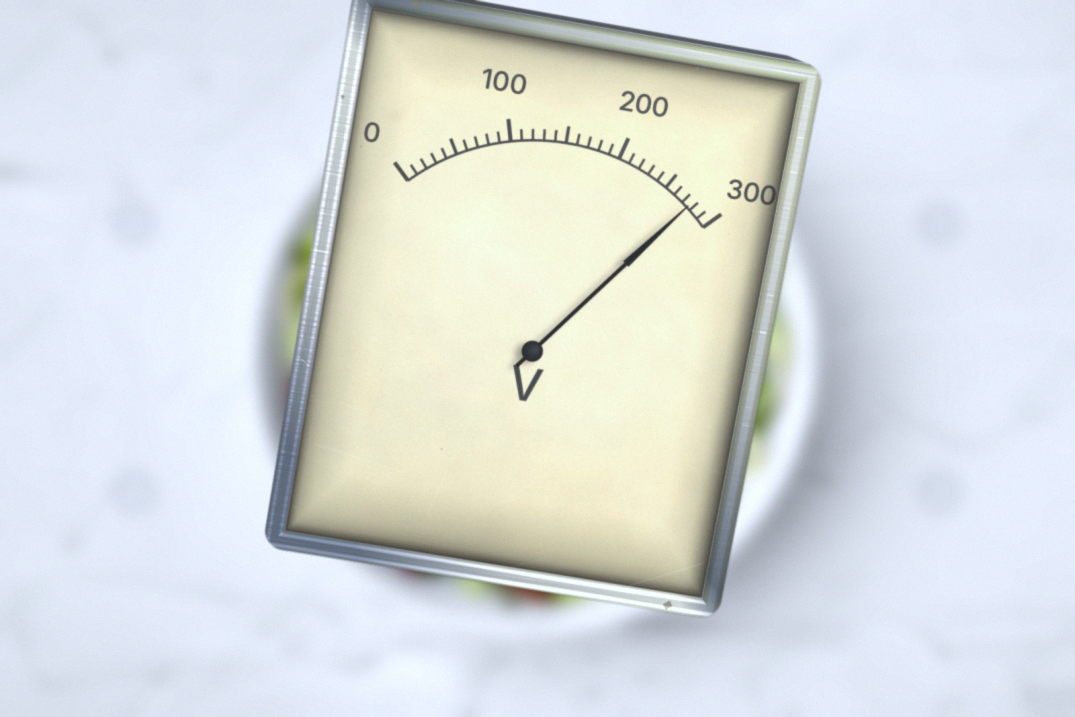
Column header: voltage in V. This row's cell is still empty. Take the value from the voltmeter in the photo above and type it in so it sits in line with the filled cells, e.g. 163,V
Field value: 275,V
